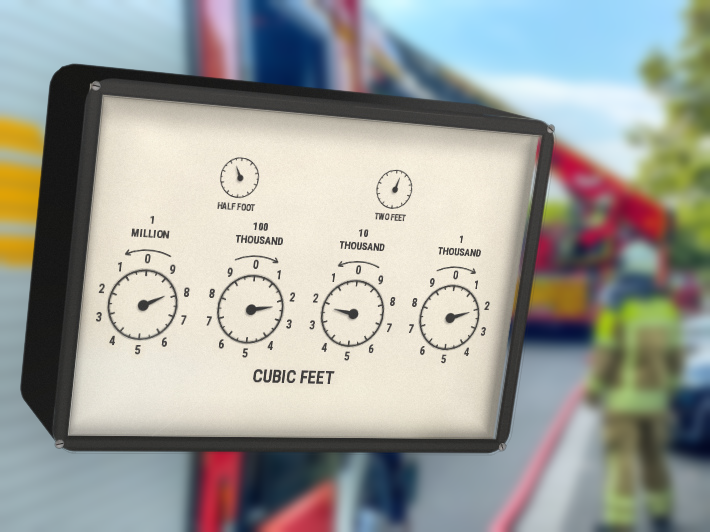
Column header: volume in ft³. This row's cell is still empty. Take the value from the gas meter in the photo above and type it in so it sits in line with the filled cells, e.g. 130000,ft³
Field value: 822200,ft³
